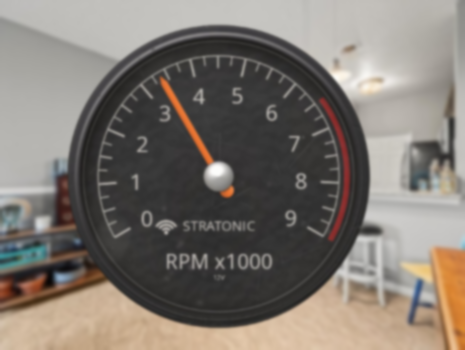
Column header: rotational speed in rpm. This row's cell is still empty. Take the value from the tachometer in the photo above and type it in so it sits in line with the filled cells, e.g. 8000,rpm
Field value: 3375,rpm
